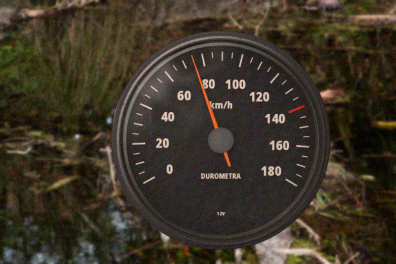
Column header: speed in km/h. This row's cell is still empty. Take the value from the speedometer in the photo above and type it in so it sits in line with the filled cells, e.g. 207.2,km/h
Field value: 75,km/h
